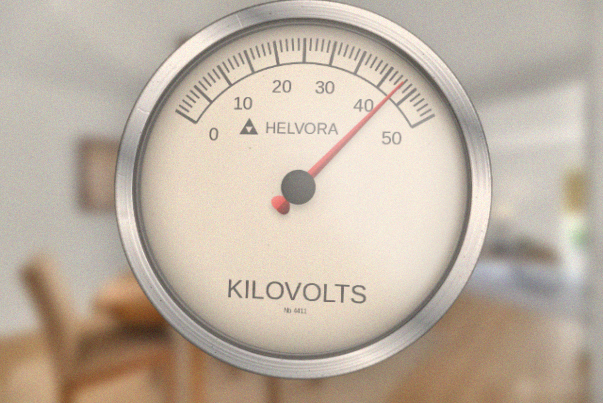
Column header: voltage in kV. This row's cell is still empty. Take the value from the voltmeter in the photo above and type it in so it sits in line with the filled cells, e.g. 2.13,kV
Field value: 43,kV
